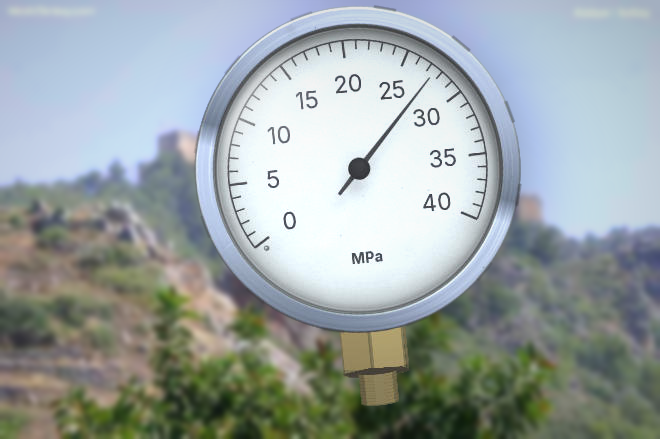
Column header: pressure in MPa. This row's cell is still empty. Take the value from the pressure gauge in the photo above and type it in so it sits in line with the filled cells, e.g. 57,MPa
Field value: 27.5,MPa
